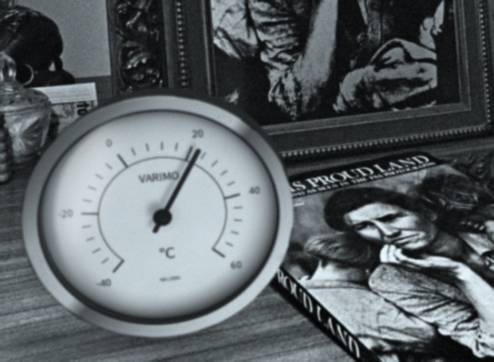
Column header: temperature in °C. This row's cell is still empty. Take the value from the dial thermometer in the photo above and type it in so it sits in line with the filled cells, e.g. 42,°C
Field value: 22,°C
